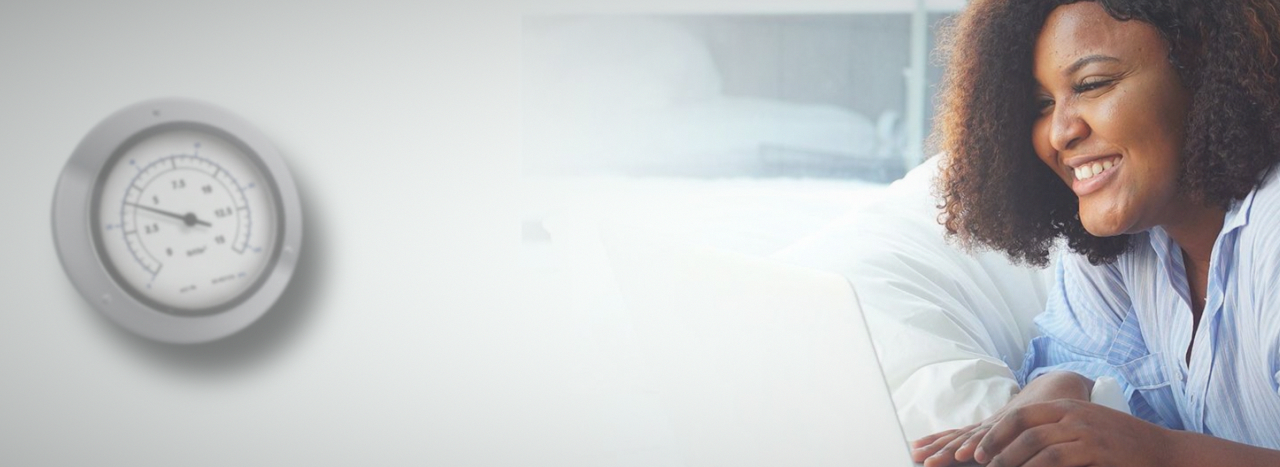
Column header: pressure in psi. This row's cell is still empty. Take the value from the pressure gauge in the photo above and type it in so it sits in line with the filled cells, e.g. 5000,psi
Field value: 4,psi
